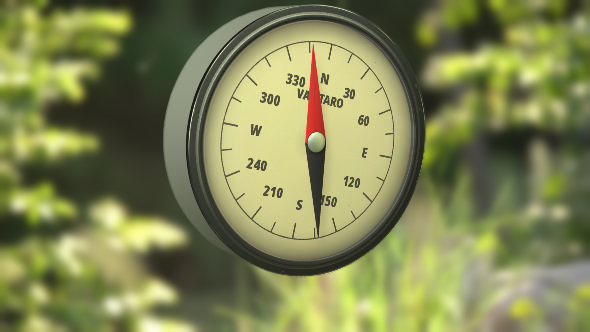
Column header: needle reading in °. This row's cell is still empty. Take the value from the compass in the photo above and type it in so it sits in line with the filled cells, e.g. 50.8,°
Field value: 345,°
